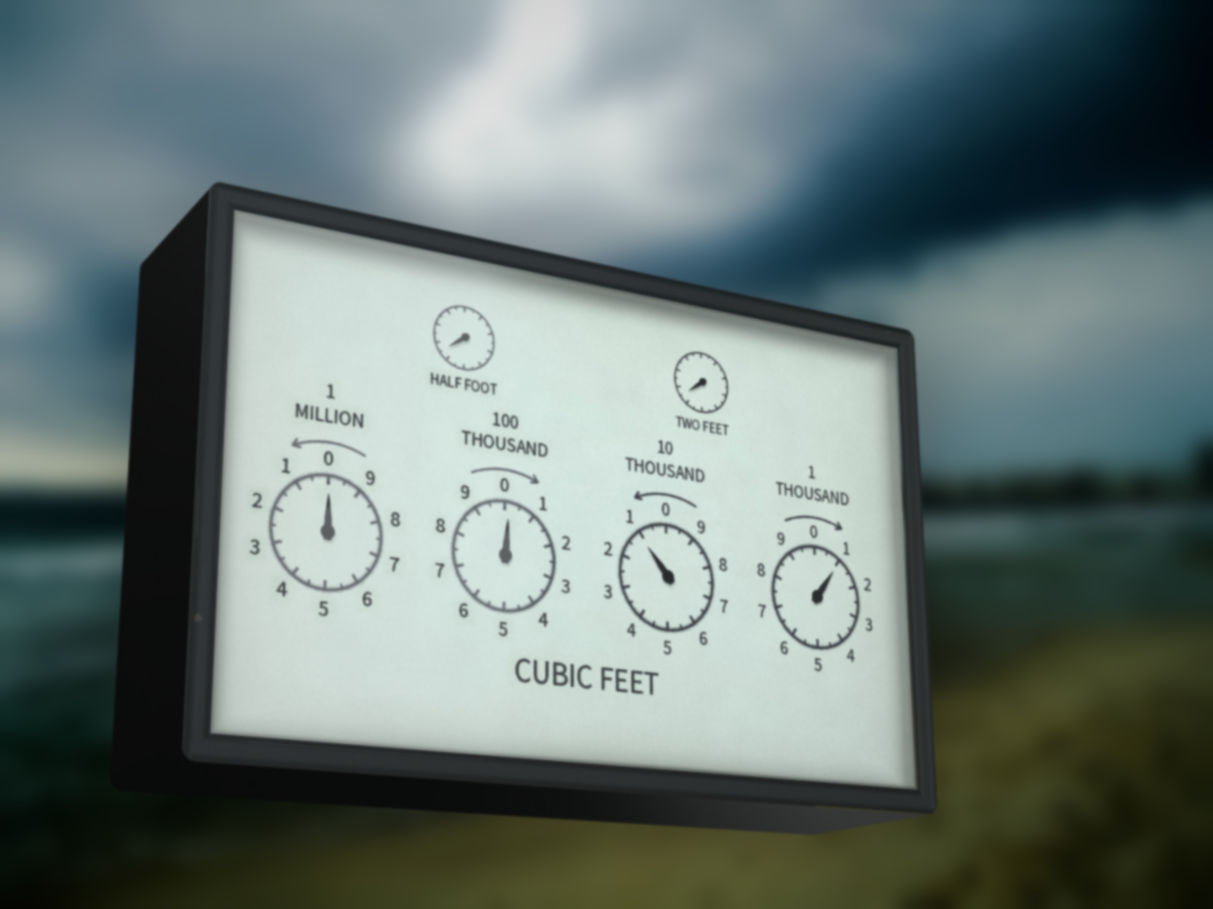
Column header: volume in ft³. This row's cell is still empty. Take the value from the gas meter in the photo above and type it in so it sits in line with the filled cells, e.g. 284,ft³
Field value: 1100,ft³
